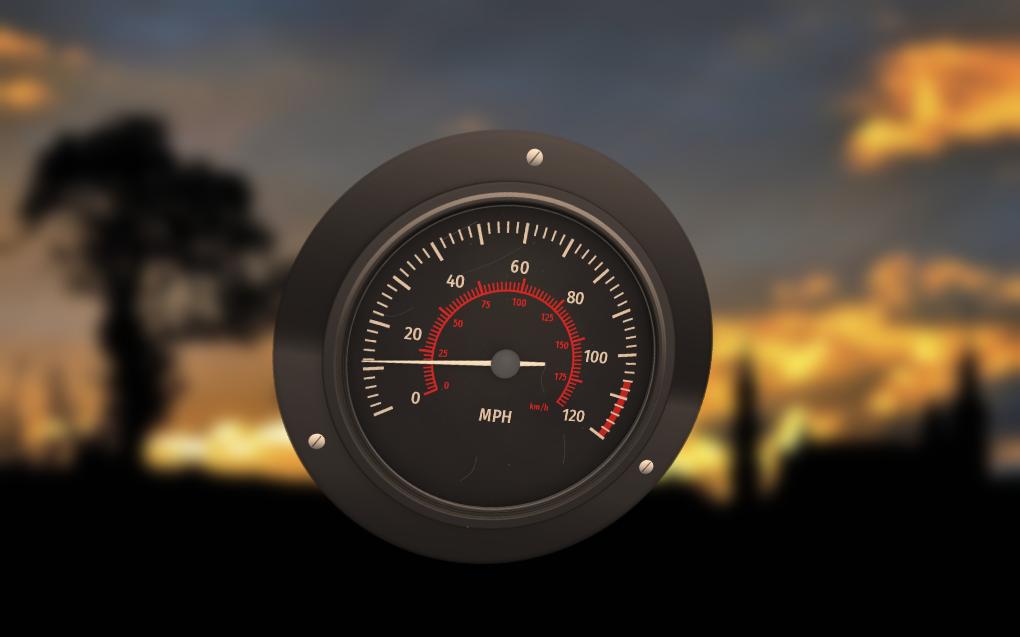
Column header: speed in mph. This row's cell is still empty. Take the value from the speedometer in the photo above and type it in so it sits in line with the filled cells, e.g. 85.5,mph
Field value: 12,mph
